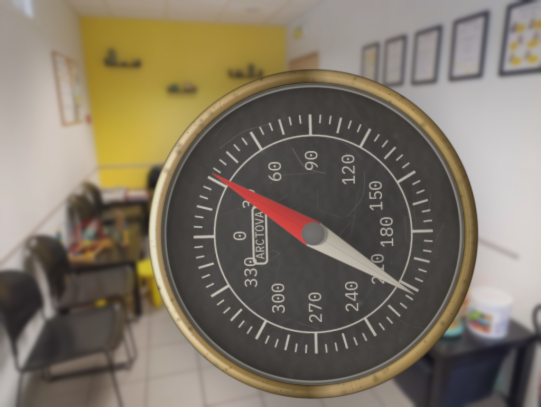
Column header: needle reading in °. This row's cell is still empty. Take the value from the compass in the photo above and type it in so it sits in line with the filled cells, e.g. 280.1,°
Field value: 32.5,°
